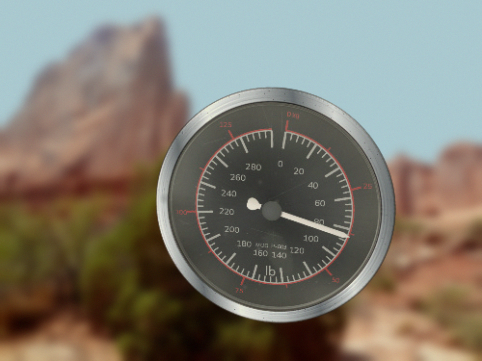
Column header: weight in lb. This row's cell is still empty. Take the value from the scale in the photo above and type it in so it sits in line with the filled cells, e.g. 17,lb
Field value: 84,lb
